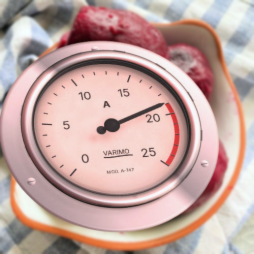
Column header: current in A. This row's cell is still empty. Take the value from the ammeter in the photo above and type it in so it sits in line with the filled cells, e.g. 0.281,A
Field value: 19,A
